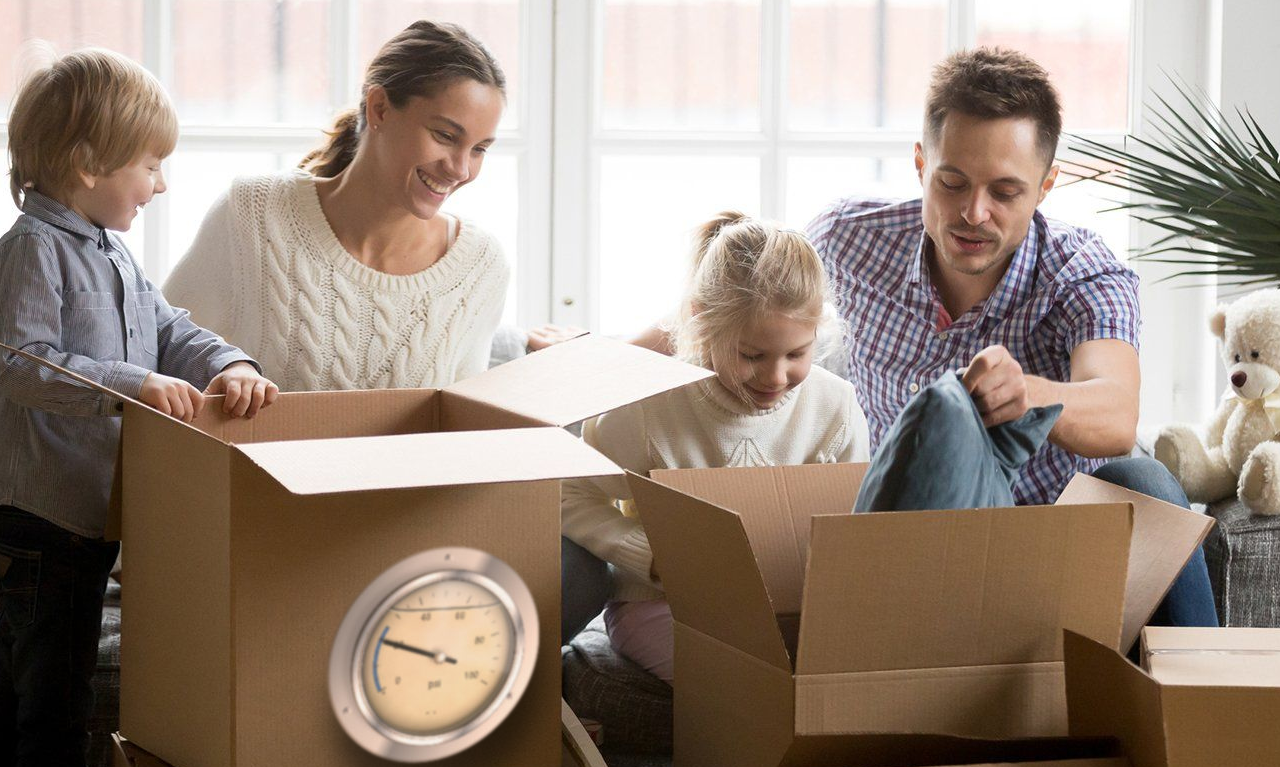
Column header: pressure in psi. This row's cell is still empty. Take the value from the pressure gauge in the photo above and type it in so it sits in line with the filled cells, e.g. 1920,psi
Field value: 20,psi
